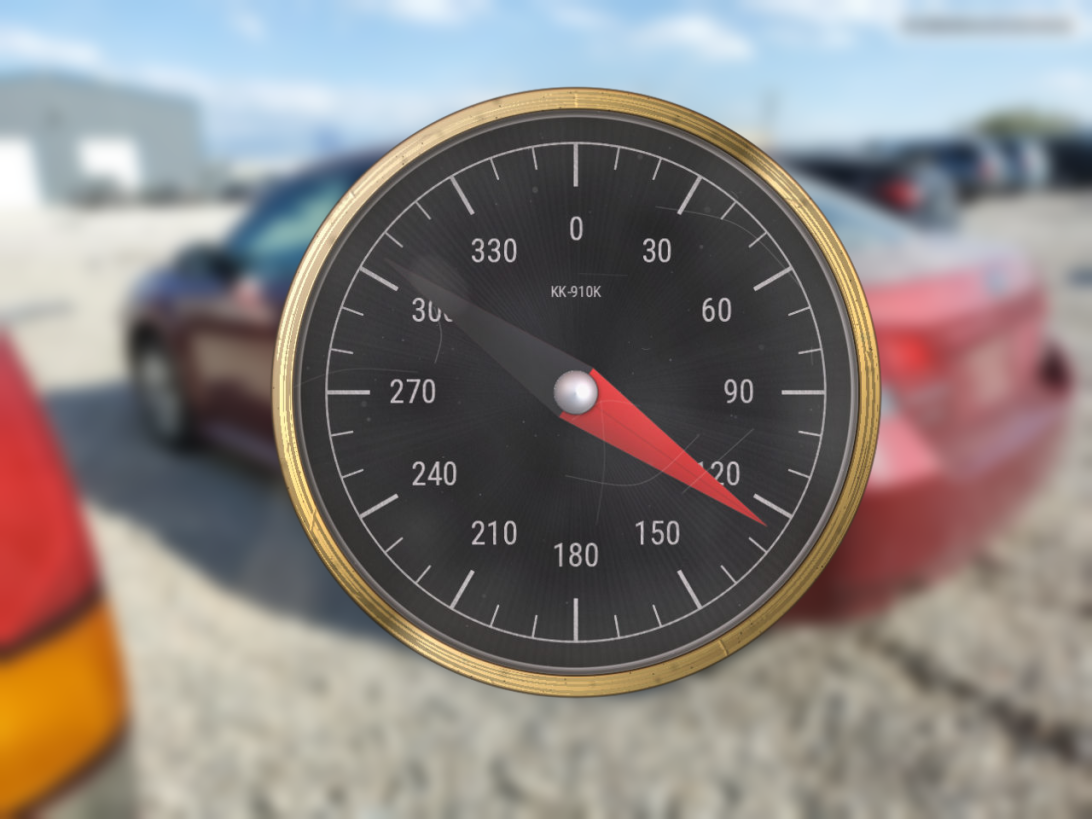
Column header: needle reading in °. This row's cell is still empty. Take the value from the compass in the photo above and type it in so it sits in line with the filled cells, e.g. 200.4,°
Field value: 125,°
